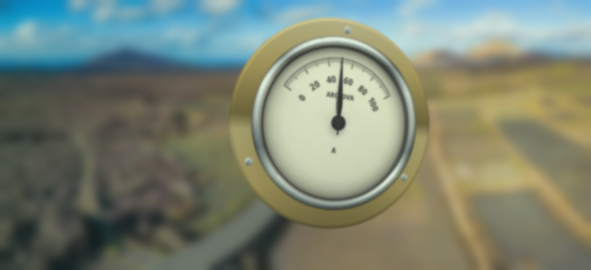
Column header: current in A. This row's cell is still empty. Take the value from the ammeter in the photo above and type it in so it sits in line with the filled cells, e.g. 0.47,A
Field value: 50,A
